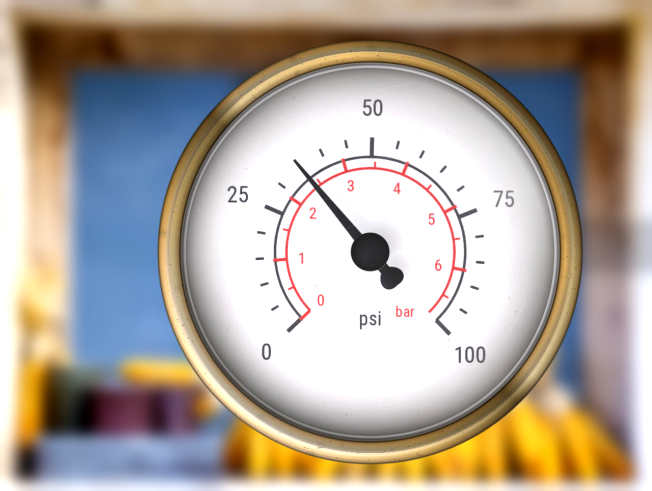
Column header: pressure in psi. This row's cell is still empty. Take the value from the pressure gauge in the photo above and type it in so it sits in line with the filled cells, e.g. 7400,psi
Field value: 35,psi
